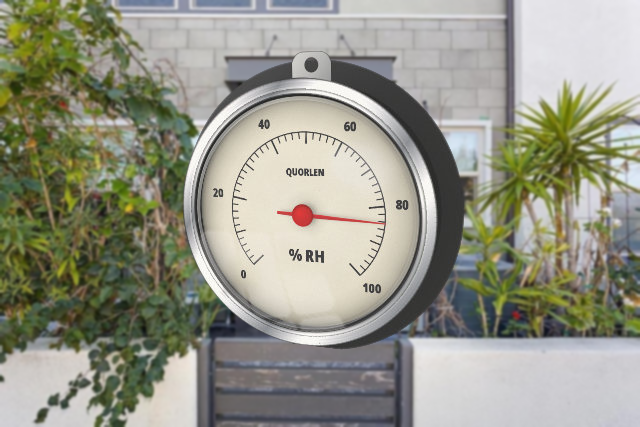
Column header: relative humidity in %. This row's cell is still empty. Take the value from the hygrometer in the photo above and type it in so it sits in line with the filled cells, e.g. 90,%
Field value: 84,%
